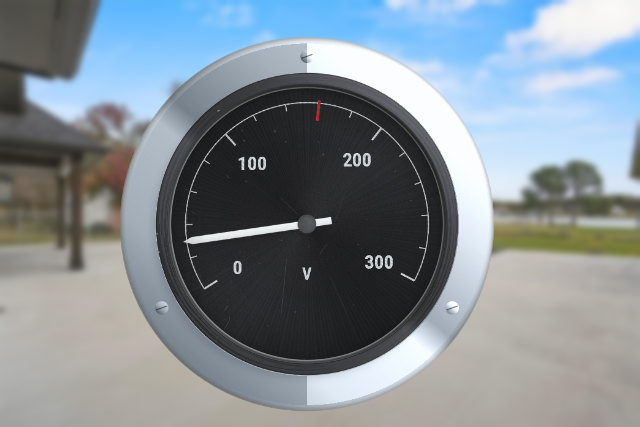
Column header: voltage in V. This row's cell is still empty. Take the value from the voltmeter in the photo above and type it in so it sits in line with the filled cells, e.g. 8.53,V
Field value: 30,V
